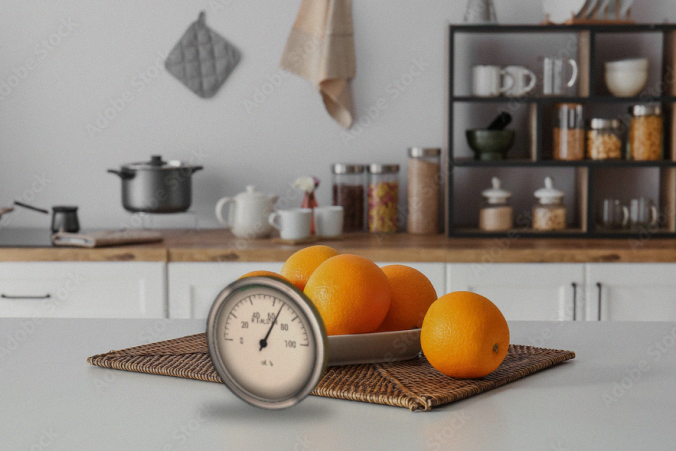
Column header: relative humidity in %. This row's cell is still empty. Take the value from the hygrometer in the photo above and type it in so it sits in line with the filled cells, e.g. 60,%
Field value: 68,%
